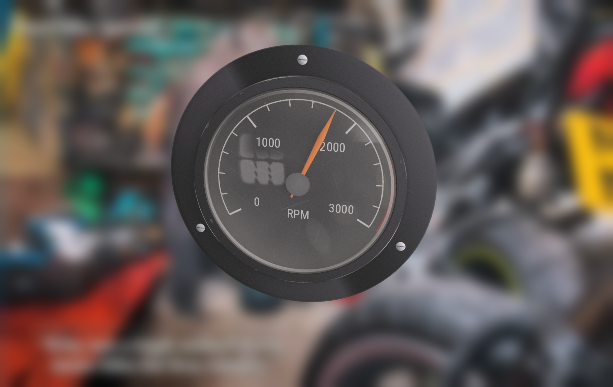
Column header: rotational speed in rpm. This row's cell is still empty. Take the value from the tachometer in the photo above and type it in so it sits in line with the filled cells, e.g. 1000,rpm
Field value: 1800,rpm
